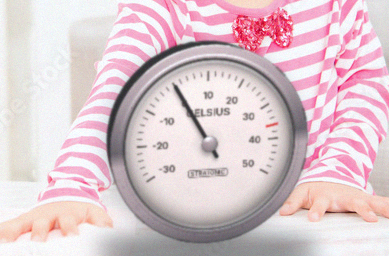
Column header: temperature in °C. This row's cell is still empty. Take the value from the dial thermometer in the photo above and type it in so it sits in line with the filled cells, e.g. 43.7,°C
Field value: 0,°C
